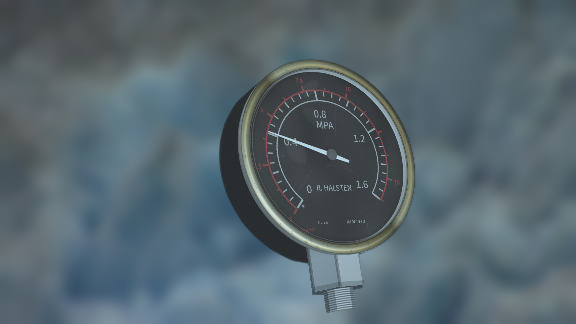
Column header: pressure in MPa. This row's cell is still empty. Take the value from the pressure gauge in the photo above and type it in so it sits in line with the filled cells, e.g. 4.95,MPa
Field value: 0.4,MPa
